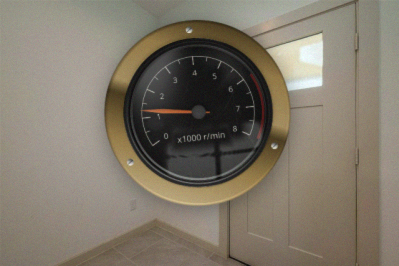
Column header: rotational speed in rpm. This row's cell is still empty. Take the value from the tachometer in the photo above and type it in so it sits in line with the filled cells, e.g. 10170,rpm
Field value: 1250,rpm
